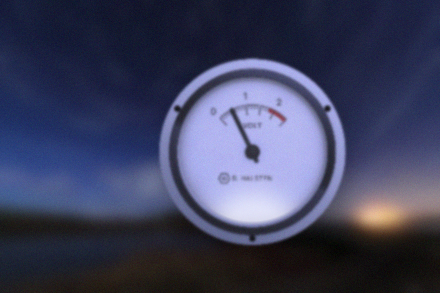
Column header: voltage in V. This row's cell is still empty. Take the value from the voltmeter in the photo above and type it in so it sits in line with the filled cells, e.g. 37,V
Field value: 0.5,V
